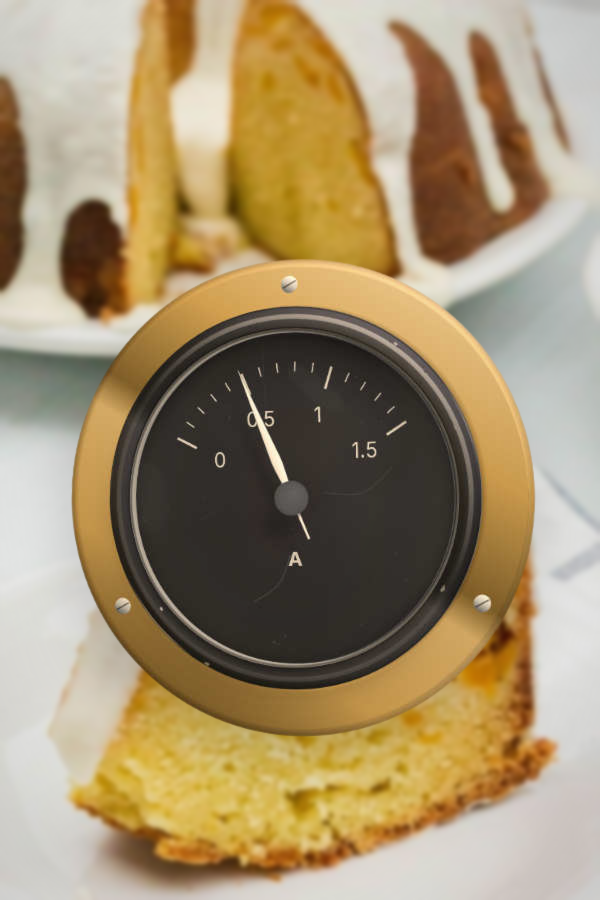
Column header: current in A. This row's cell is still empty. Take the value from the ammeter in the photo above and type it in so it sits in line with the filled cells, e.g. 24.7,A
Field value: 0.5,A
